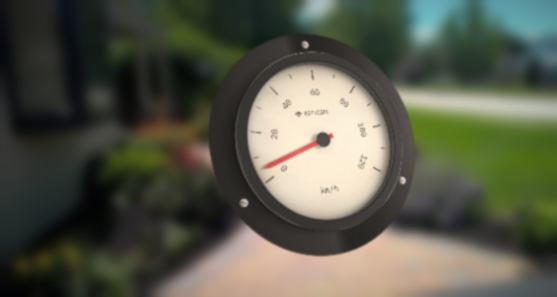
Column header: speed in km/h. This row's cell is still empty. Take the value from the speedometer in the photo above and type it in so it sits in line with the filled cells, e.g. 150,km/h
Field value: 5,km/h
